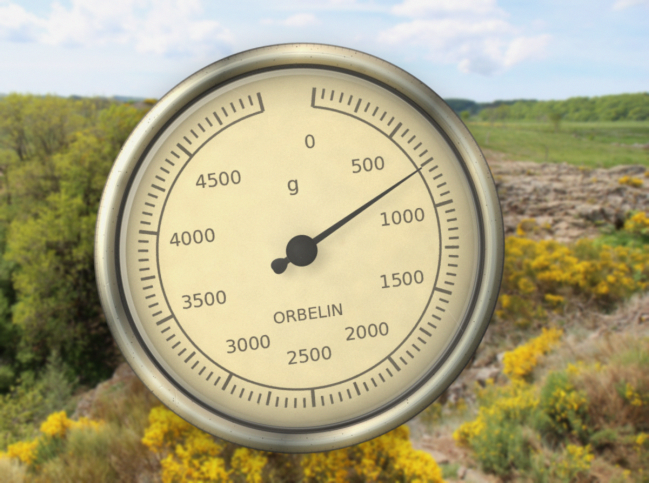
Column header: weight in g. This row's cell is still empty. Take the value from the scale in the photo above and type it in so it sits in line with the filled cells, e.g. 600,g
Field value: 750,g
